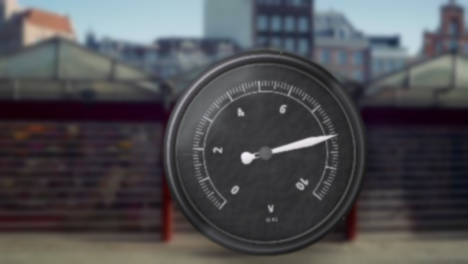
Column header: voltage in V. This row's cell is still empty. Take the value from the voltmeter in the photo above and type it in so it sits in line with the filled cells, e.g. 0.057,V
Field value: 8,V
